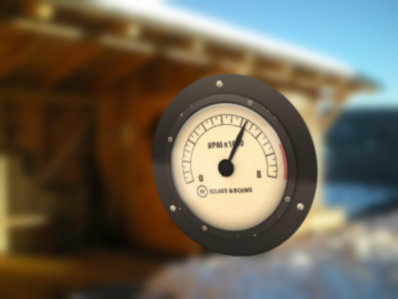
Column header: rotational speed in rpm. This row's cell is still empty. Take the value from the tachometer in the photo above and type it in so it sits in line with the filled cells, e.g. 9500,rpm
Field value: 5250,rpm
